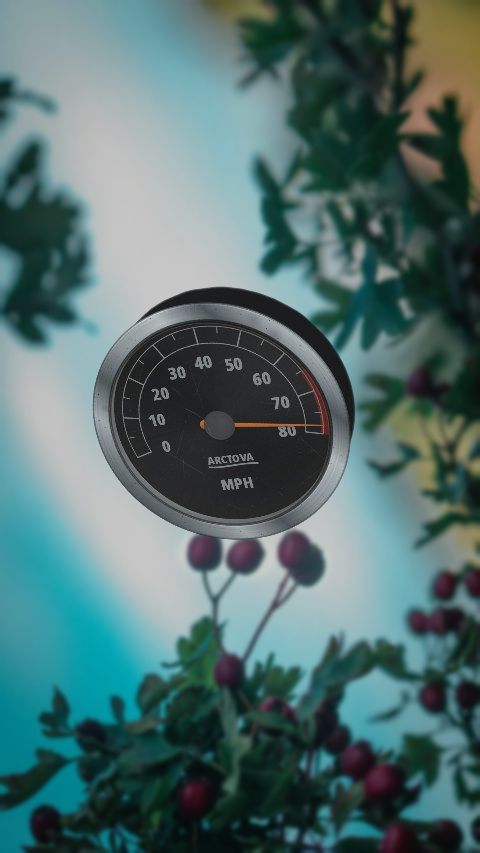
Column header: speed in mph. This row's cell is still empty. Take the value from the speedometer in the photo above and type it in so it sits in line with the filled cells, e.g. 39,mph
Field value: 77.5,mph
